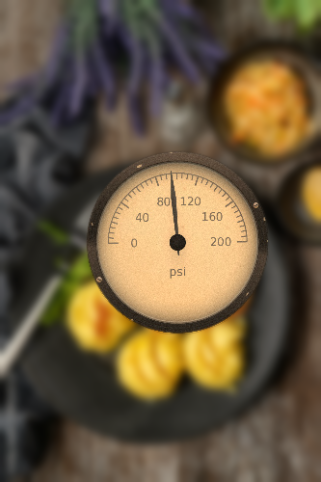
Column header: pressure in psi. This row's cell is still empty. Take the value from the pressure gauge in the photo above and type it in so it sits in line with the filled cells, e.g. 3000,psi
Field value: 95,psi
